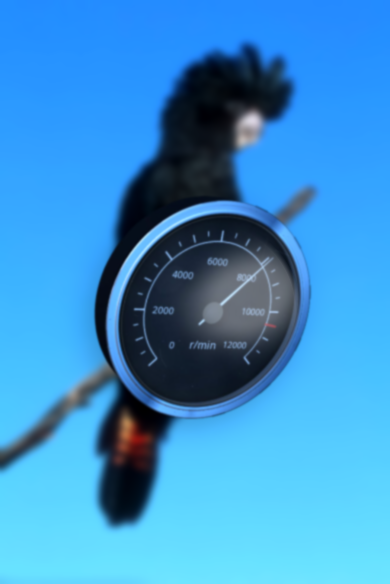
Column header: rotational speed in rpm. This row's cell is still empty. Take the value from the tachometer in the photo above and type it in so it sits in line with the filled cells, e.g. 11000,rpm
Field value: 8000,rpm
